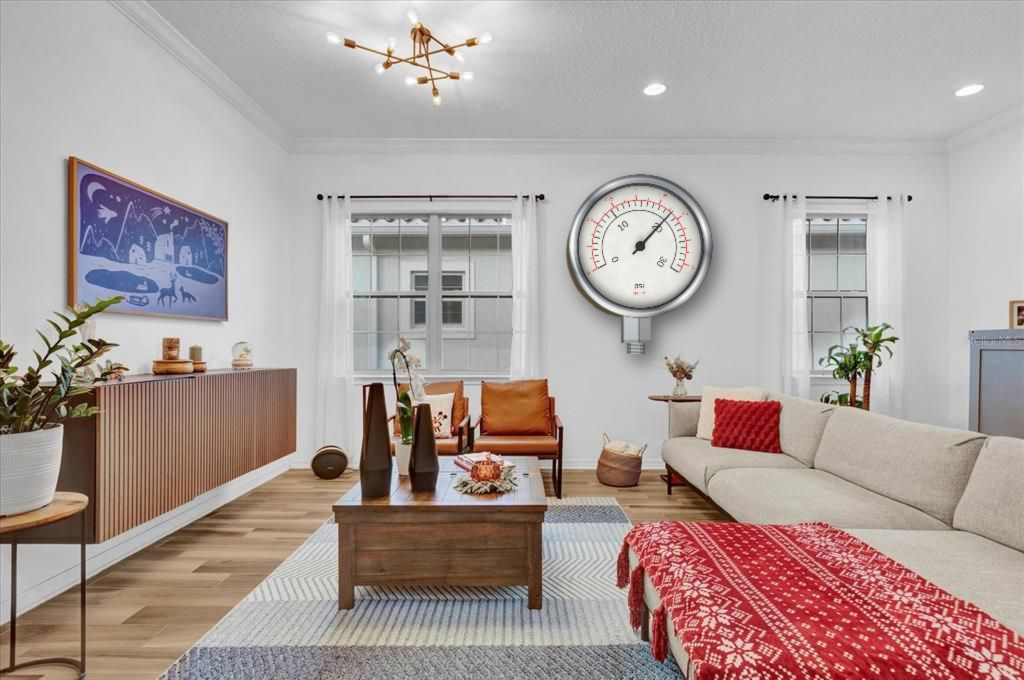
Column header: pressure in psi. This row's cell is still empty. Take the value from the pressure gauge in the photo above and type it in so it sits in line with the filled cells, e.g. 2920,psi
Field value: 20,psi
